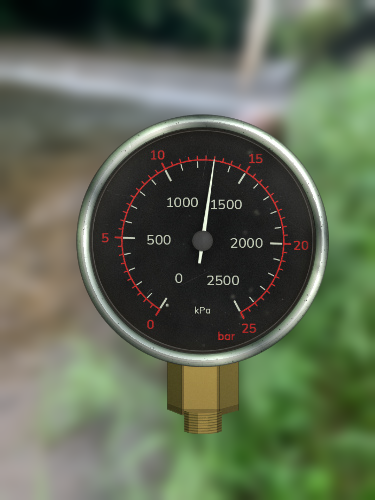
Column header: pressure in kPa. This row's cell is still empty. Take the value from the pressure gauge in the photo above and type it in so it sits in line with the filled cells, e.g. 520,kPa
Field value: 1300,kPa
